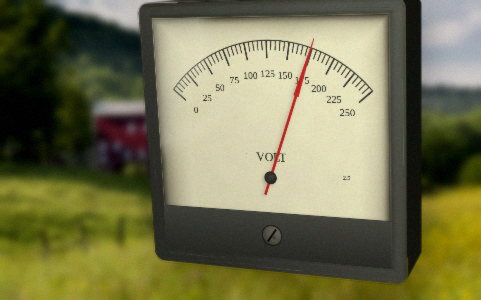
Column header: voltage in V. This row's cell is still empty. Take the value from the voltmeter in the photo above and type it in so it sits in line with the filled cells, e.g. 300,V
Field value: 175,V
